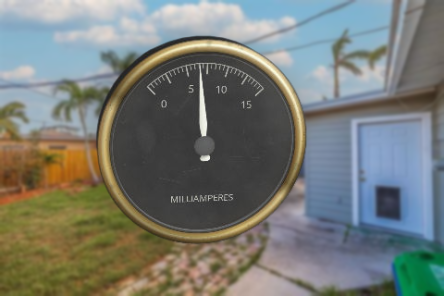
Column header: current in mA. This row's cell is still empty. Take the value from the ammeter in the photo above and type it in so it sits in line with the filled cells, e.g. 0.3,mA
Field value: 6.5,mA
